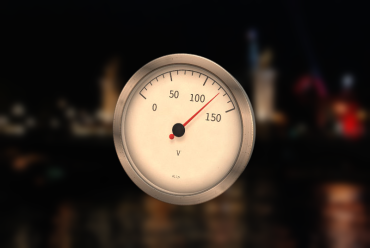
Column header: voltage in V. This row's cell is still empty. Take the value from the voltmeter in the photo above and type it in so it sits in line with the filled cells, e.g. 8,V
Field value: 125,V
